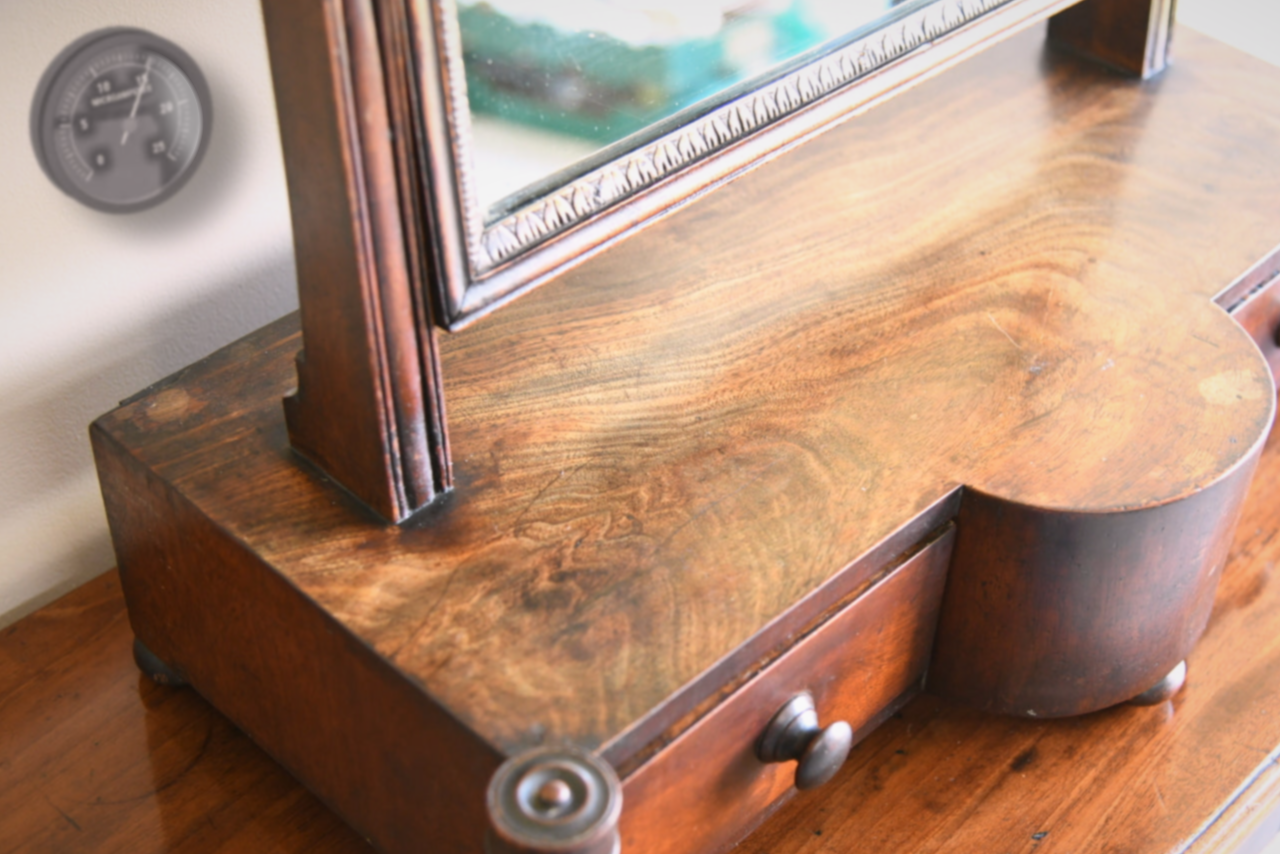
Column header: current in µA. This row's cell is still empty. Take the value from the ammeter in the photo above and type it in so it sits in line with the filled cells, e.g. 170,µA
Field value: 15,µA
